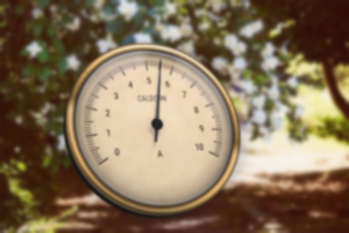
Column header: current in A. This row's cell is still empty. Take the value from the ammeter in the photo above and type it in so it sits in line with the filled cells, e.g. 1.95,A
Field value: 5.5,A
